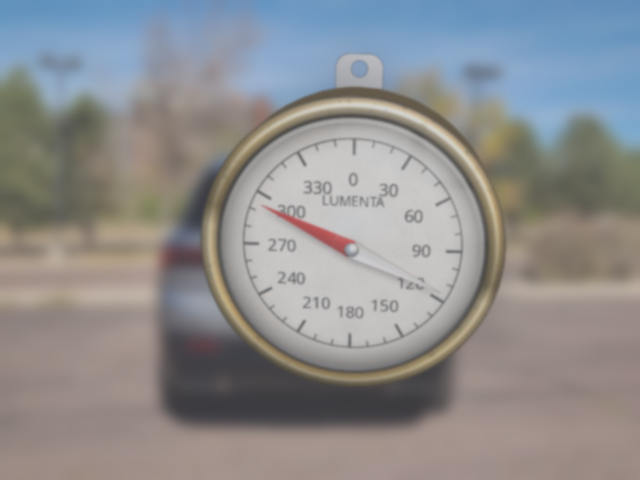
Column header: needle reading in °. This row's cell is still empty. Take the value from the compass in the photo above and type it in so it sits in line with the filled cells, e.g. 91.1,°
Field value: 295,°
